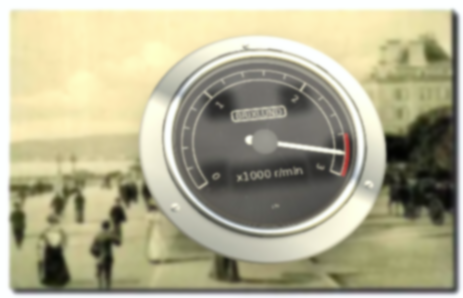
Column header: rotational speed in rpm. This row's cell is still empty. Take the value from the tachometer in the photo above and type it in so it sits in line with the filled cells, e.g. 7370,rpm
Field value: 2800,rpm
